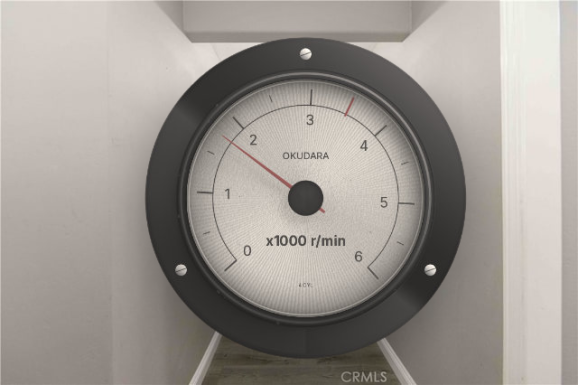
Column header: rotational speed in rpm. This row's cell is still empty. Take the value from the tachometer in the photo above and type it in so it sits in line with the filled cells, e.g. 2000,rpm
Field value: 1750,rpm
